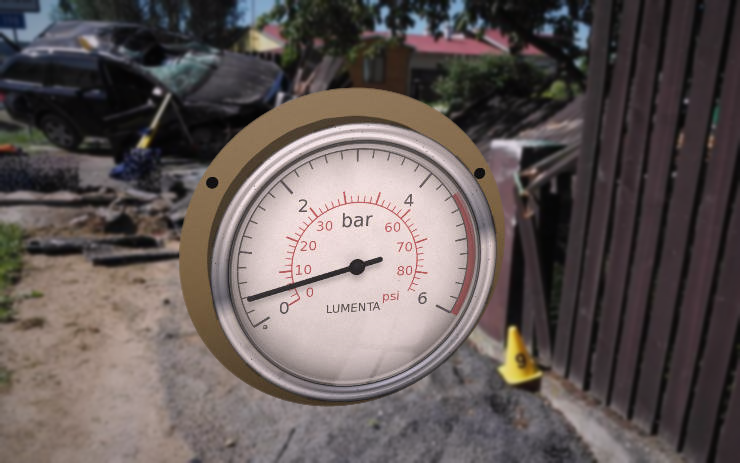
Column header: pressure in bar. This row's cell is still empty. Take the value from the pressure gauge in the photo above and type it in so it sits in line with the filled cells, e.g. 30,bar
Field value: 0.4,bar
